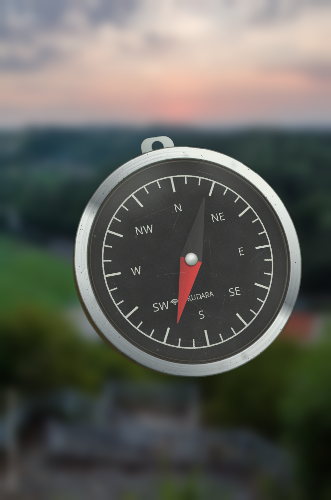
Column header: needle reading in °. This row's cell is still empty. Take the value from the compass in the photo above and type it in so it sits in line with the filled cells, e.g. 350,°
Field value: 205,°
